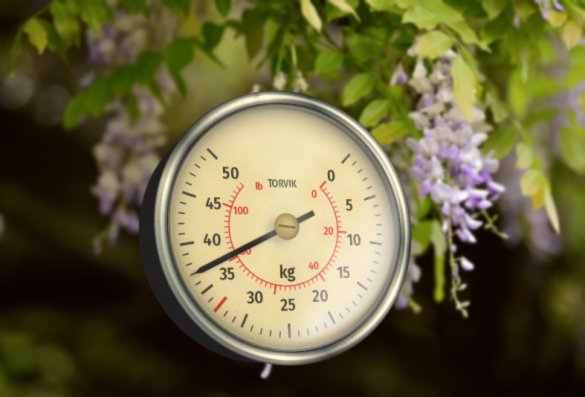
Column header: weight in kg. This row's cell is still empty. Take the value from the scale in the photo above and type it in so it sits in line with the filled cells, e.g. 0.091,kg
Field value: 37,kg
